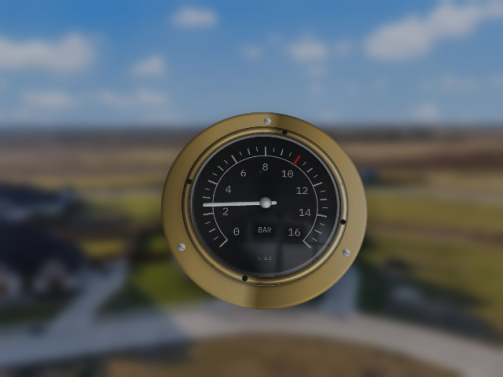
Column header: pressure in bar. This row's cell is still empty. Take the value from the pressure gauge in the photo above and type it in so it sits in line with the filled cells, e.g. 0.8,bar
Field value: 2.5,bar
